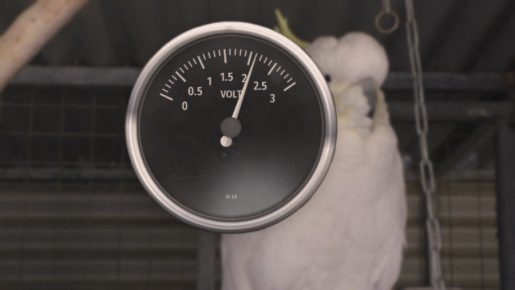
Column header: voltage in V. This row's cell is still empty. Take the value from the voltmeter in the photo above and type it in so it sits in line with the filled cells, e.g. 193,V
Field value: 2.1,V
